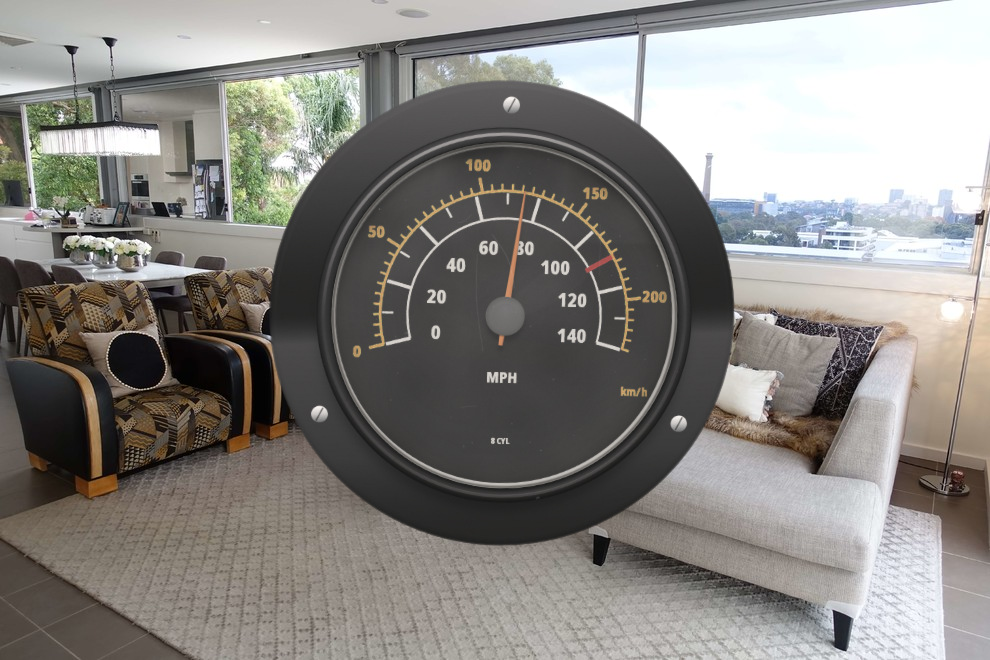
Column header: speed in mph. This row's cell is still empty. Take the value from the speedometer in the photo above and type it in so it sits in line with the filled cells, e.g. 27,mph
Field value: 75,mph
